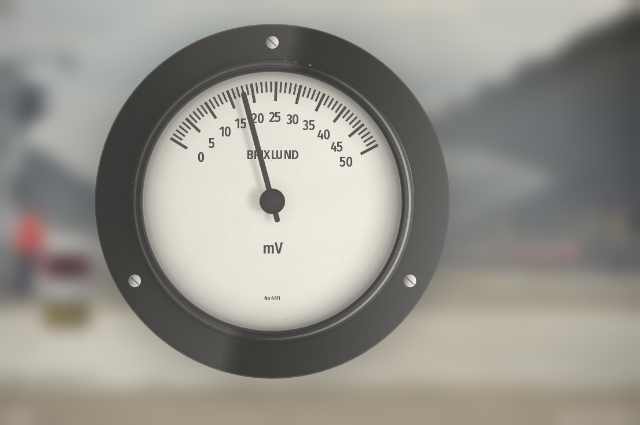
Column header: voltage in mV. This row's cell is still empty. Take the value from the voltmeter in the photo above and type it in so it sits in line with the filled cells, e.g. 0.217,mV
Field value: 18,mV
